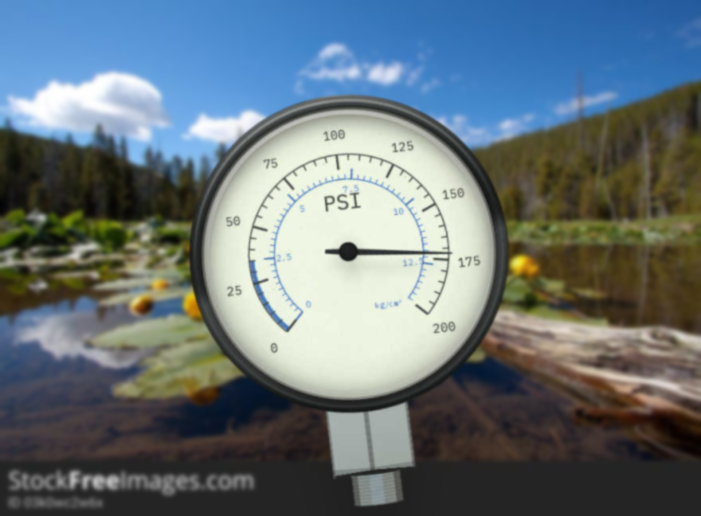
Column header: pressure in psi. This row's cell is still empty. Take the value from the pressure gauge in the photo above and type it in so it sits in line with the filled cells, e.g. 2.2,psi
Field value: 172.5,psi
